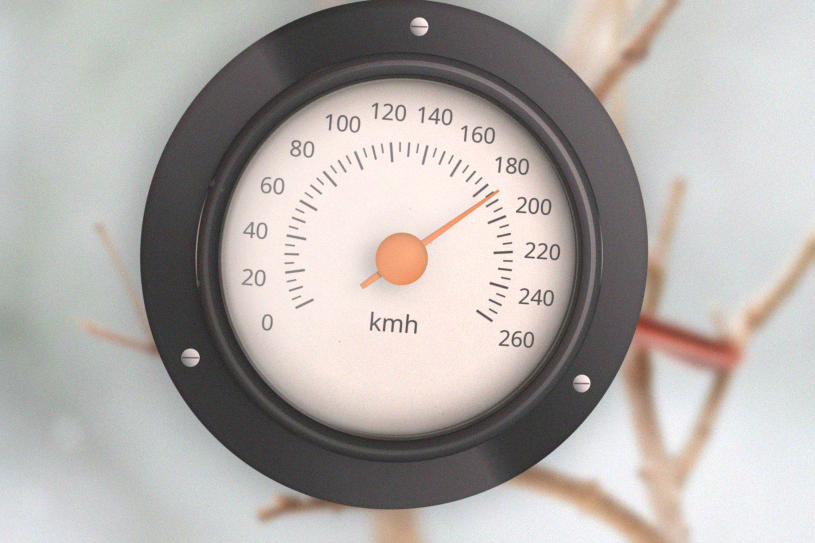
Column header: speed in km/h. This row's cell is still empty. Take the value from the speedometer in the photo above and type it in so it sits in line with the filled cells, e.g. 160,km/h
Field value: 185,km/h
